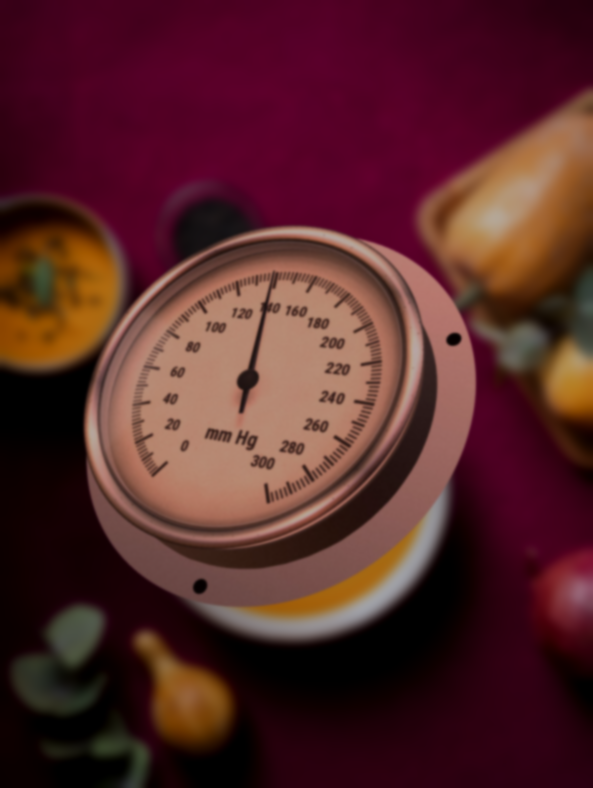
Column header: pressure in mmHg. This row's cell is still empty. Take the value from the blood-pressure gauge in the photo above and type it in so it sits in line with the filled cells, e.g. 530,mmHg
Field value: 140,mmHg
